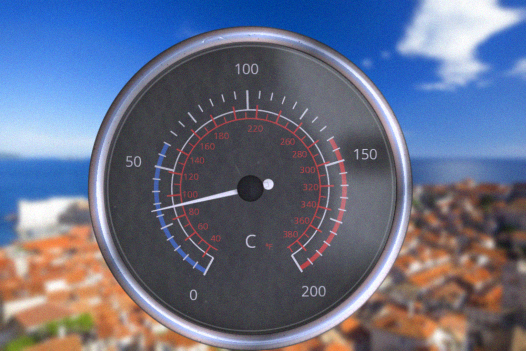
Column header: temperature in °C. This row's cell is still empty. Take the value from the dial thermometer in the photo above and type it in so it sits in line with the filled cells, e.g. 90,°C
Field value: 32.5,°C
